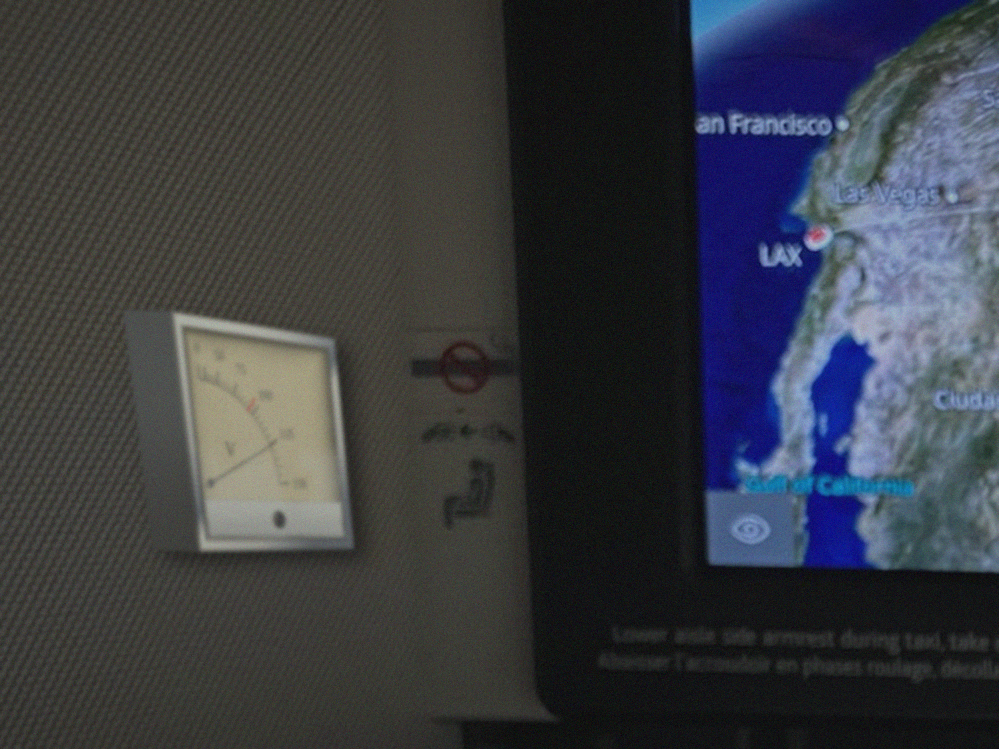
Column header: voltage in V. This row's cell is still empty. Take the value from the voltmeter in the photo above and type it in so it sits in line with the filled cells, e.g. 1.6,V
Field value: 125,V
